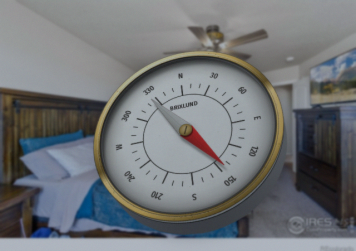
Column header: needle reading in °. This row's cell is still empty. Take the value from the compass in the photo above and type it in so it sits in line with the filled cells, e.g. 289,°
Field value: 145,°
